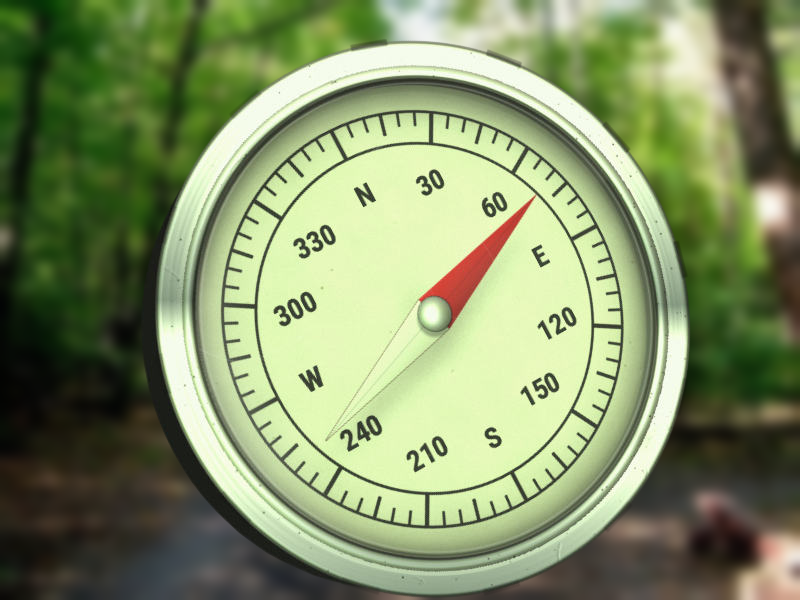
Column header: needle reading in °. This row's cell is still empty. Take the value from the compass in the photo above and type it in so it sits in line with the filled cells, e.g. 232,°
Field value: 70,°
